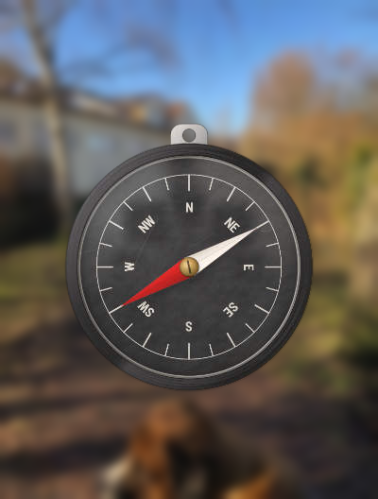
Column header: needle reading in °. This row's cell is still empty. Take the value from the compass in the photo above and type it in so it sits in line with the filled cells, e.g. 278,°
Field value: 240,°
